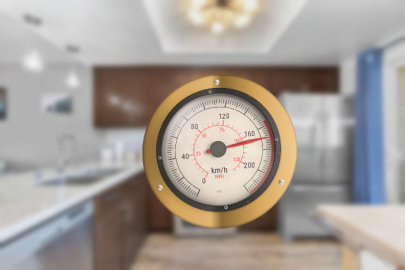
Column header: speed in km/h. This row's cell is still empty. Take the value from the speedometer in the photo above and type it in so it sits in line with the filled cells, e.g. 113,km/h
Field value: 170,km/h
